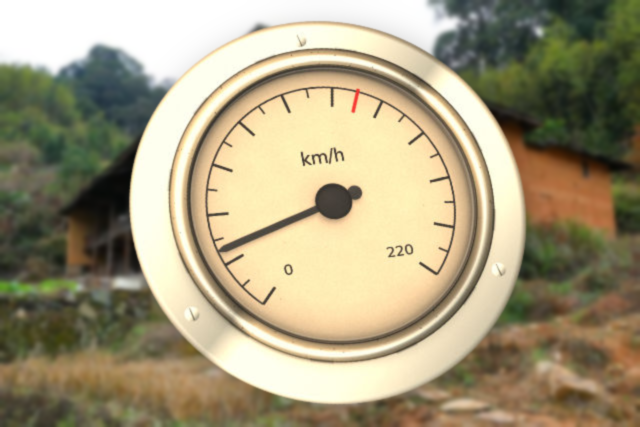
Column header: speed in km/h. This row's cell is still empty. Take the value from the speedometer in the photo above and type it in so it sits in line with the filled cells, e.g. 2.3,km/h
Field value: 25,km/h
